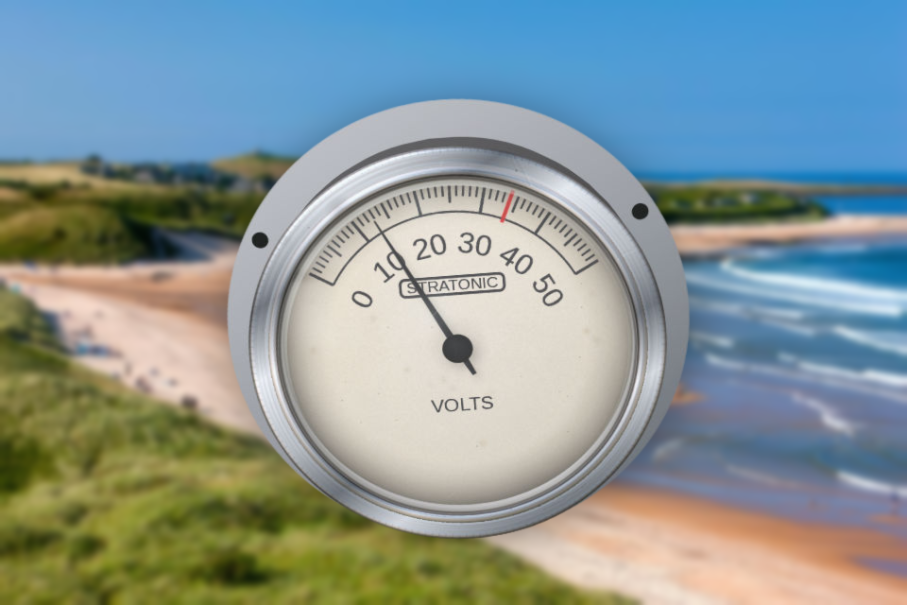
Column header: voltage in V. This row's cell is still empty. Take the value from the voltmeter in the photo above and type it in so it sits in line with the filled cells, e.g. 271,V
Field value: 13,V
